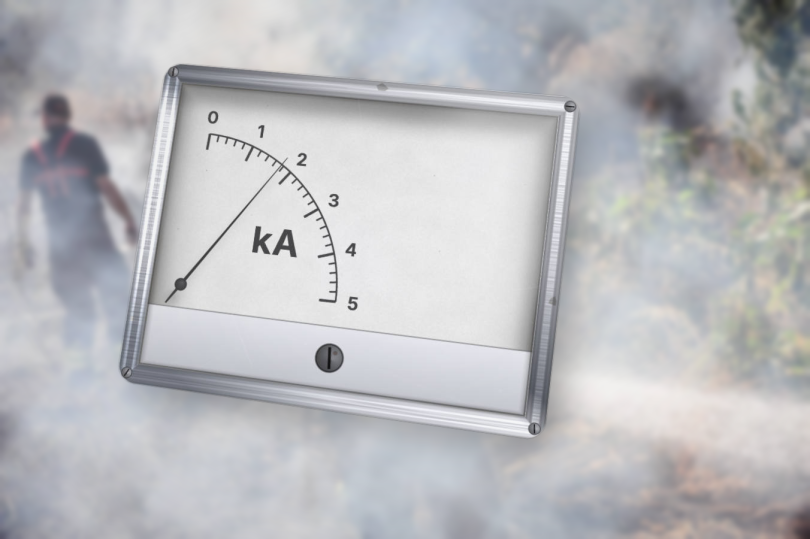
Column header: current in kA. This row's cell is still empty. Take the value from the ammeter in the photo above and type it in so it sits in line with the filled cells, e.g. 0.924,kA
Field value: 1.8,kA
